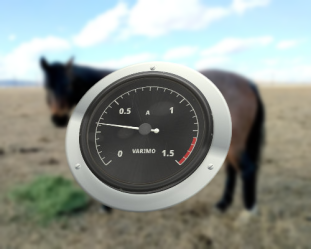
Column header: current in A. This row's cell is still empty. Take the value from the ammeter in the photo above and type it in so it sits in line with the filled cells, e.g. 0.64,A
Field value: 0.3,A
